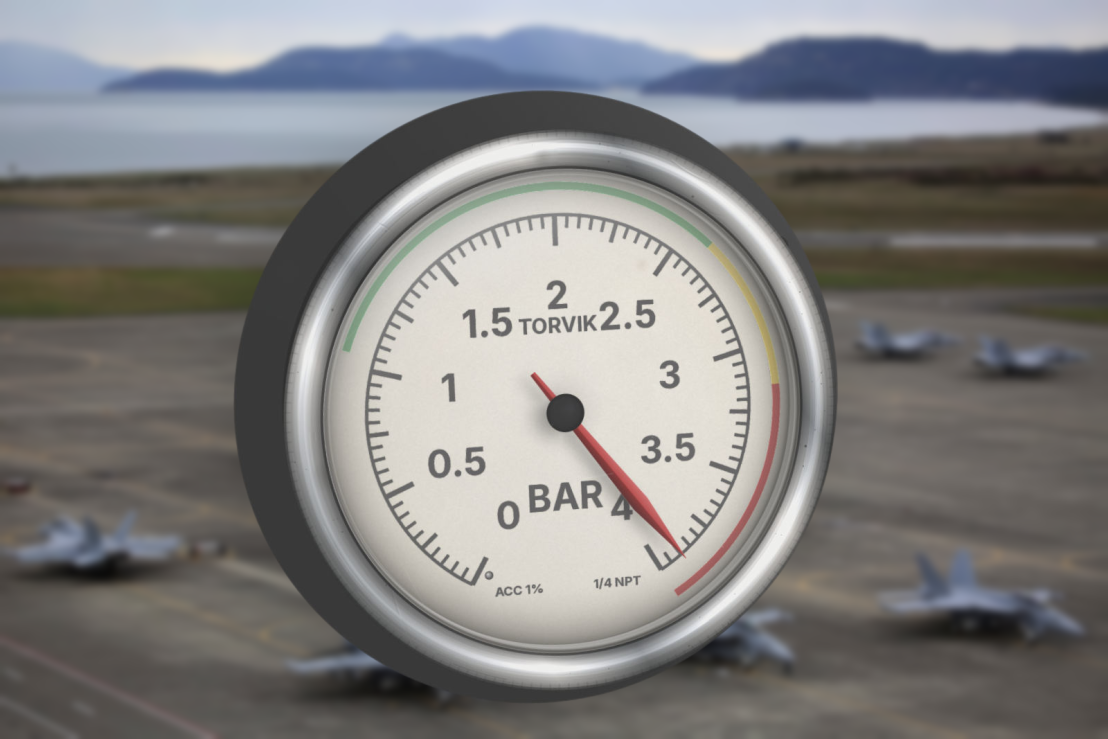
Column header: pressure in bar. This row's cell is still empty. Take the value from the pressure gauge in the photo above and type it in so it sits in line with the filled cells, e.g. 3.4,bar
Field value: 3.9,bar
